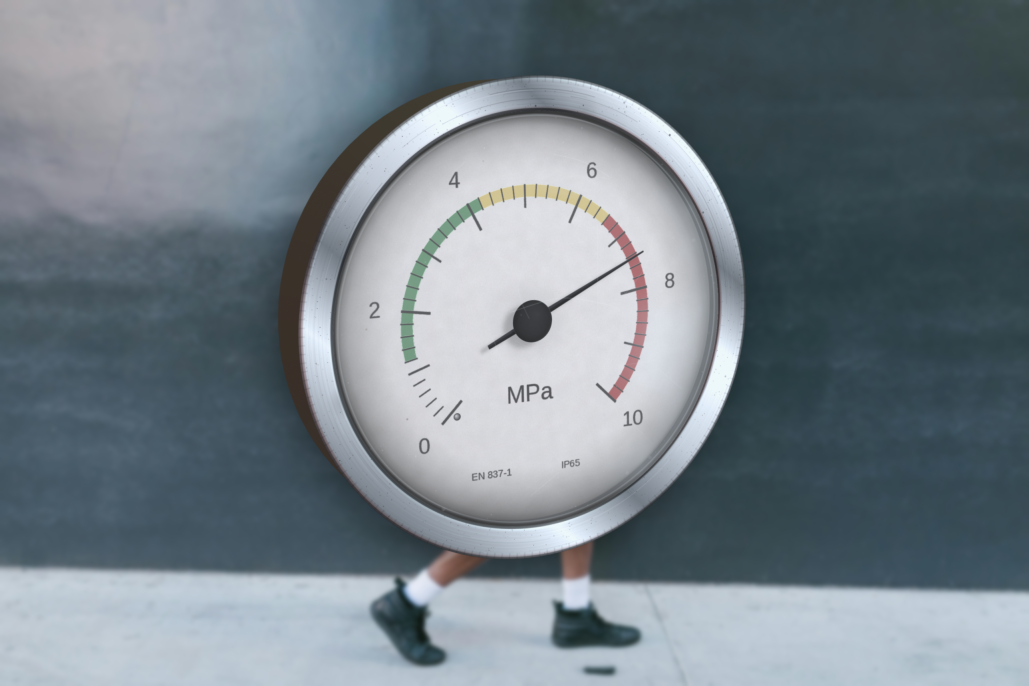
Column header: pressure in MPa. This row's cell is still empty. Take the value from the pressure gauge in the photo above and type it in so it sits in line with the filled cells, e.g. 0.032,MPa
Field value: 7.4,MPa
